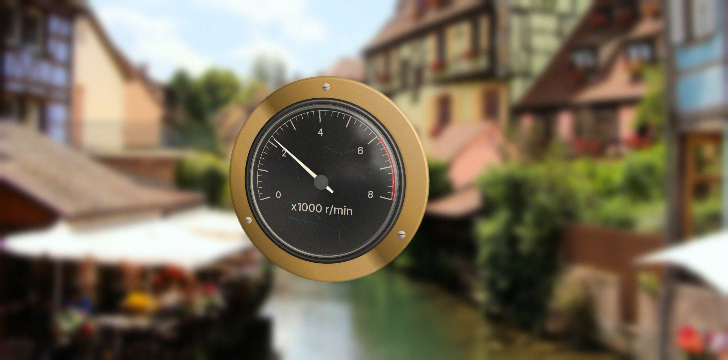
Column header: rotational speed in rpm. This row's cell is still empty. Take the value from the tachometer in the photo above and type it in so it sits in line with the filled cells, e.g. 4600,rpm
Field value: 2200,rpm
